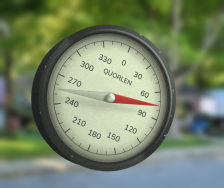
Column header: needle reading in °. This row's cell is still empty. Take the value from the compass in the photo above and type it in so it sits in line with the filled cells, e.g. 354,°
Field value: 75,°
